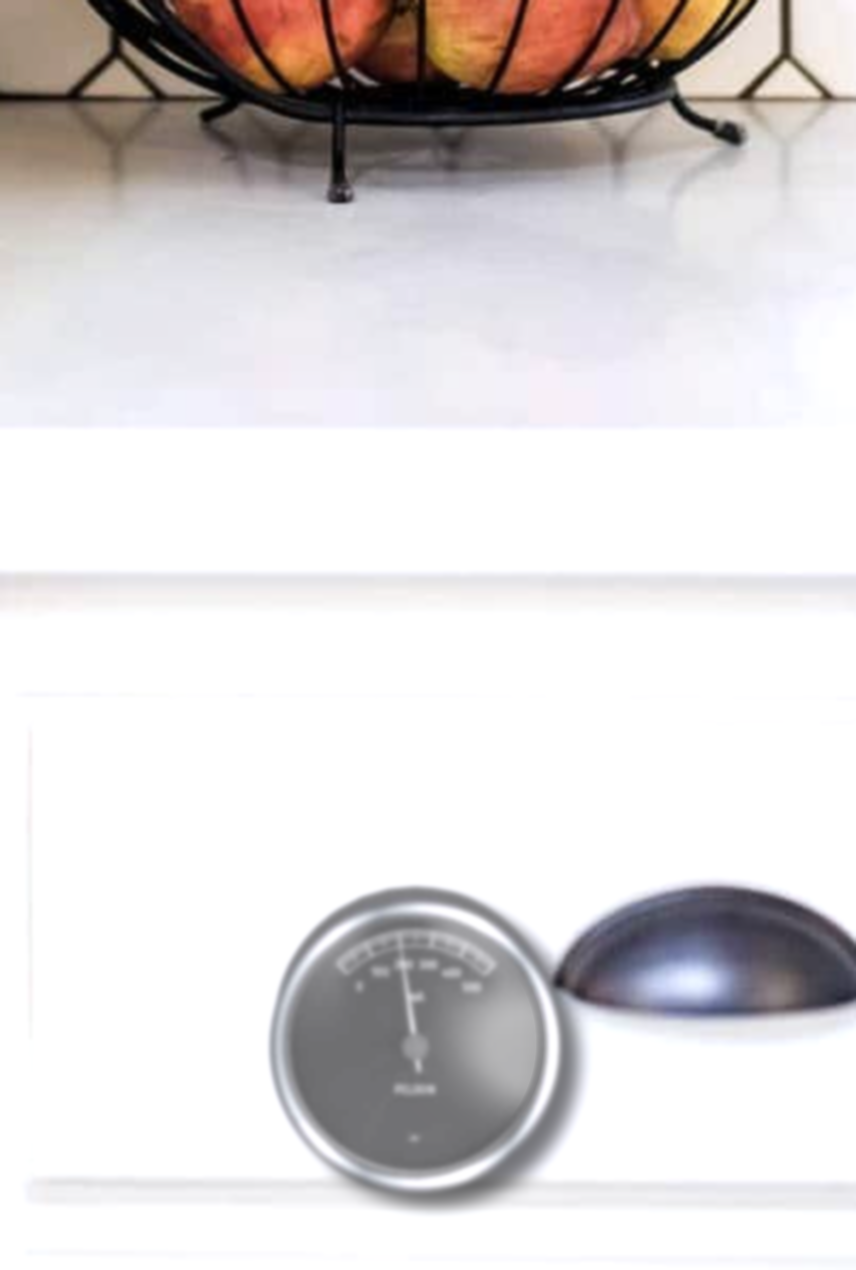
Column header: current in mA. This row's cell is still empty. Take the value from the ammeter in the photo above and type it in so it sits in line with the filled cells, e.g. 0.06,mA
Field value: 200,mA
